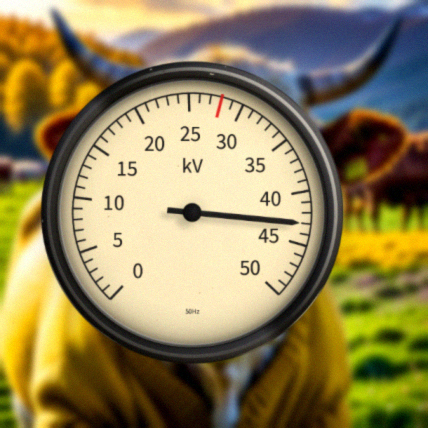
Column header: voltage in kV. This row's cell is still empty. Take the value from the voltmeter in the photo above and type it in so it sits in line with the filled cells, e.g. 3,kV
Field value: 43,kV
